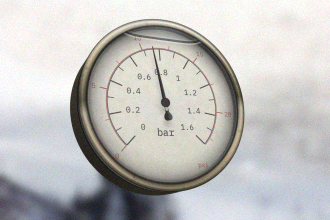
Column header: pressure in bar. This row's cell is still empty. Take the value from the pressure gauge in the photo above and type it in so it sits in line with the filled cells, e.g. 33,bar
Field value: 0.75,bar
